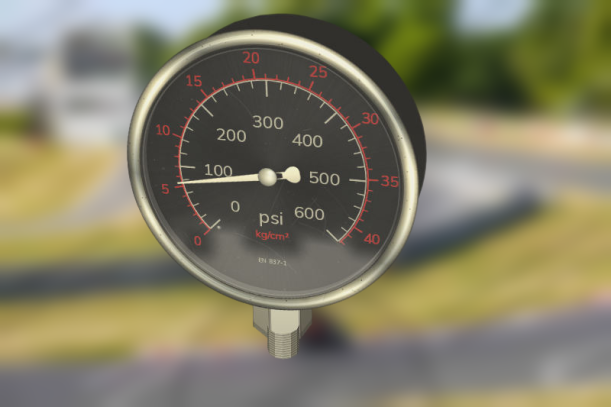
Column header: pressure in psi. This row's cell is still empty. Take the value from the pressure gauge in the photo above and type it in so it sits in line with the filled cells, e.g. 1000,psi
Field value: 80,psi
